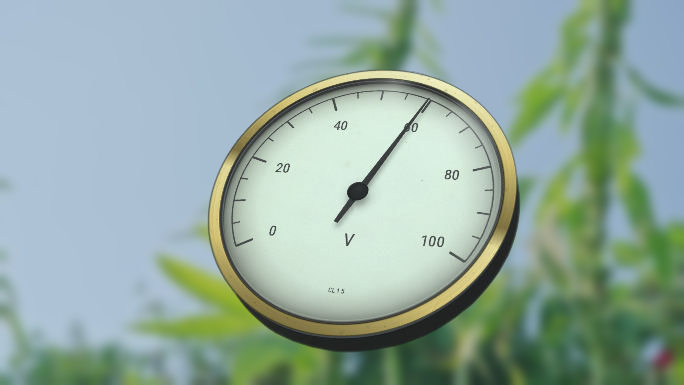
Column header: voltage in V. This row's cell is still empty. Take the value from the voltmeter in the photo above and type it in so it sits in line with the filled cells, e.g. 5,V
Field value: 60,V
